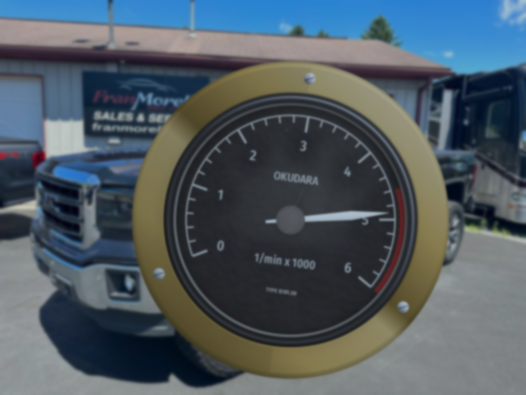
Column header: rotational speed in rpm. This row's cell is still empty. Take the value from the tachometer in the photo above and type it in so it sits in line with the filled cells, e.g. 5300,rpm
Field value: 4900,rpm
